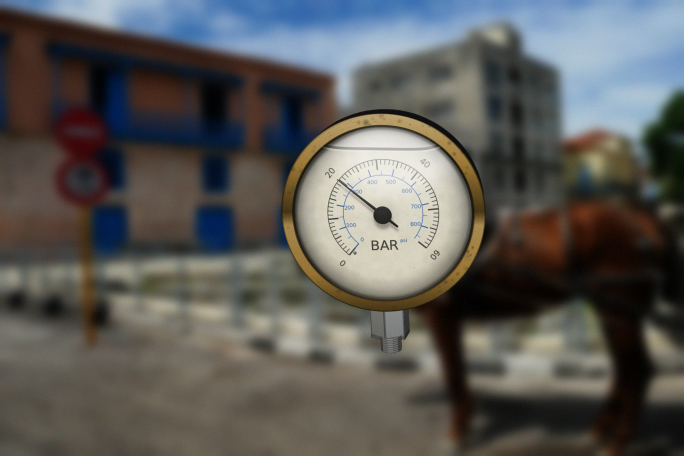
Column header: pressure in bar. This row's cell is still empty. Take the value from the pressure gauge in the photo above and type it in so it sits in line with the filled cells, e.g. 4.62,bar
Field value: 20,bar
